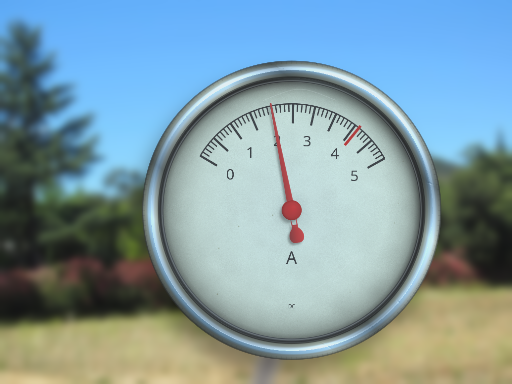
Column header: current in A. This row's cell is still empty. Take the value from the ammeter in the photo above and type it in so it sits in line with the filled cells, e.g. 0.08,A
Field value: 2,A
